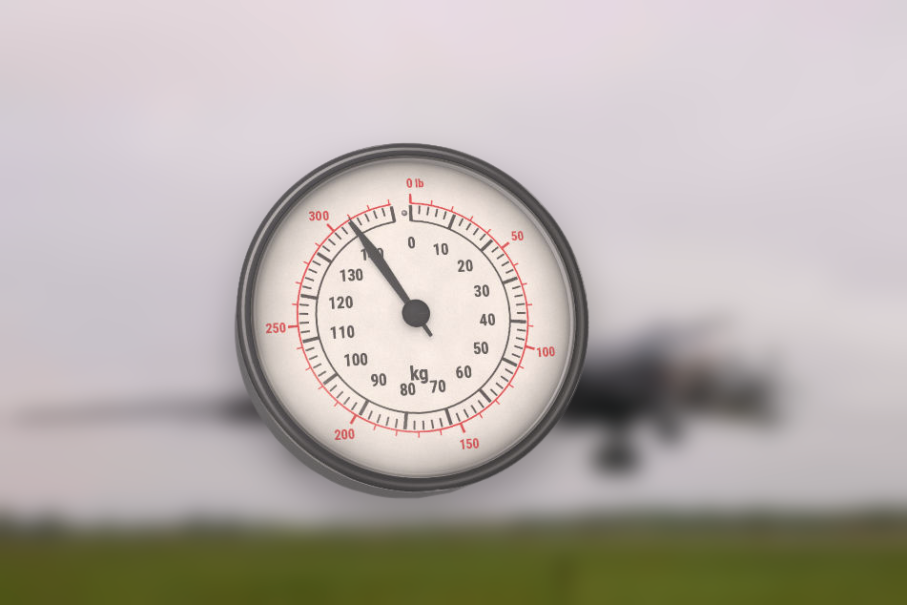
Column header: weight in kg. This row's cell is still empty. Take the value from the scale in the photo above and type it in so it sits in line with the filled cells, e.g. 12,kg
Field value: 140,kg
